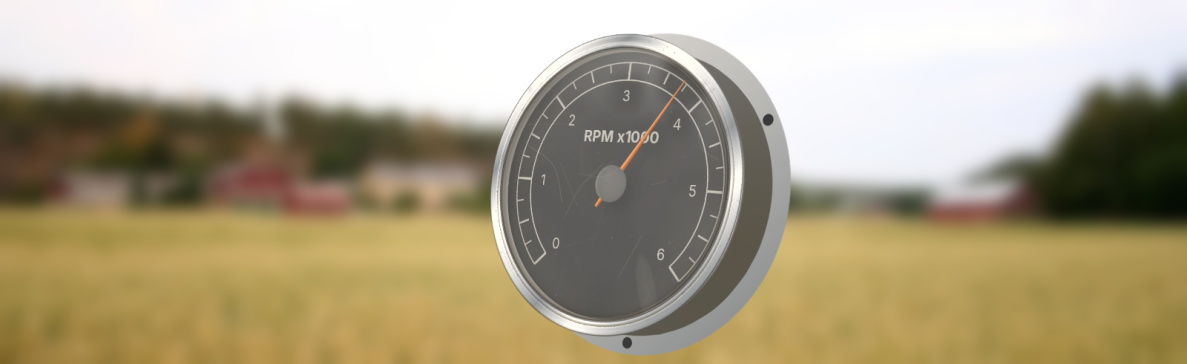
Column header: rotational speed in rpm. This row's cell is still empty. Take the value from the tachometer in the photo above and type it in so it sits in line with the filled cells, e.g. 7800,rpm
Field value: 3750,rpm
